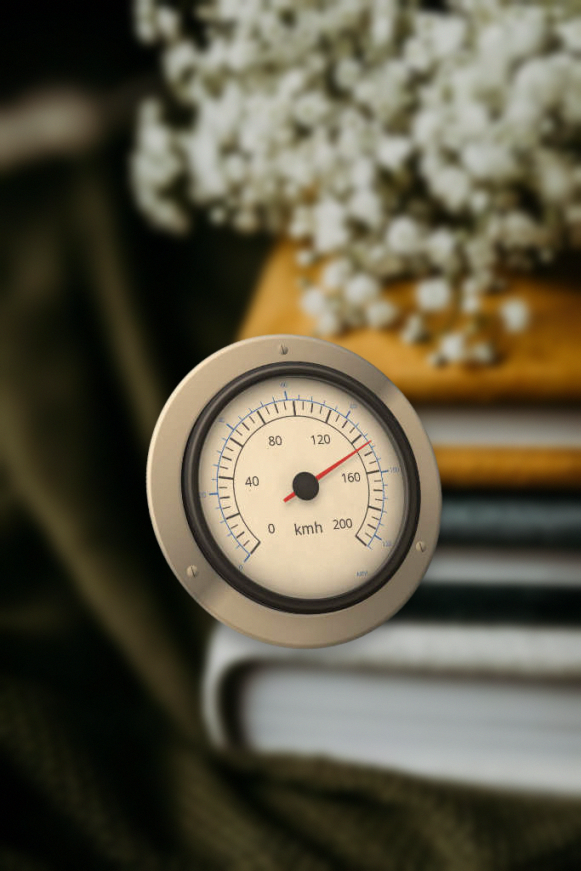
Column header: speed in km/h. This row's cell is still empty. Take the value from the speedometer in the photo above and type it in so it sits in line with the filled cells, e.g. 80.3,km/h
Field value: 145,km/h
